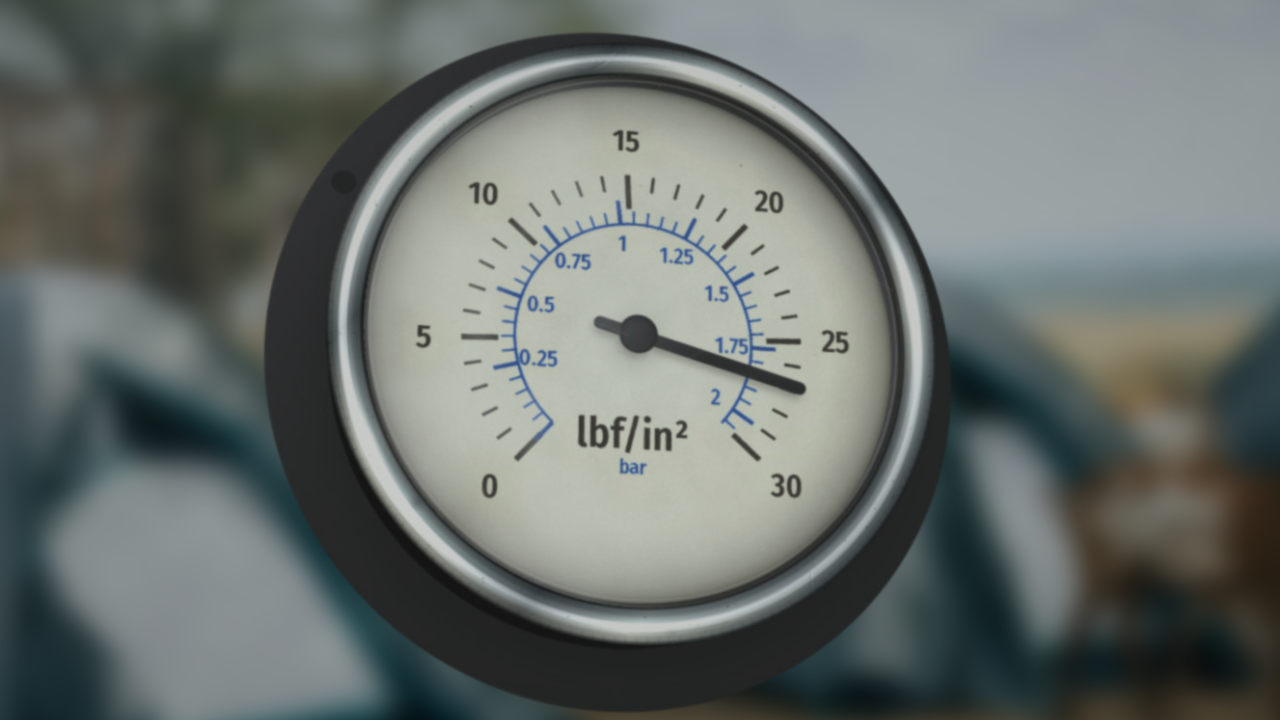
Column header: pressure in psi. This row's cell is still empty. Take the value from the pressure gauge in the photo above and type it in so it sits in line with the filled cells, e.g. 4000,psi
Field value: 27,psi
